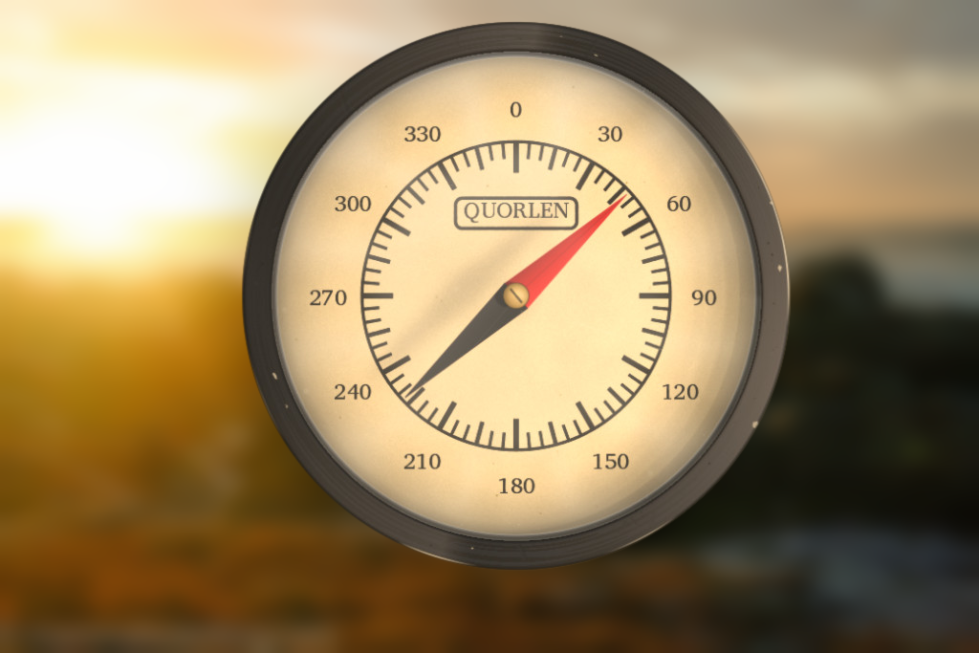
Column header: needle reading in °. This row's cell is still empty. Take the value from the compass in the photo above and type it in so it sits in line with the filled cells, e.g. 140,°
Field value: 47.5,°
